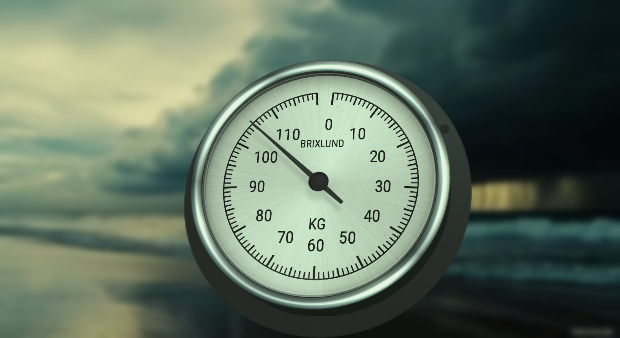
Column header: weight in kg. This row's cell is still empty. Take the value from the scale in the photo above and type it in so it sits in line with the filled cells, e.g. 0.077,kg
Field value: 105,kg
